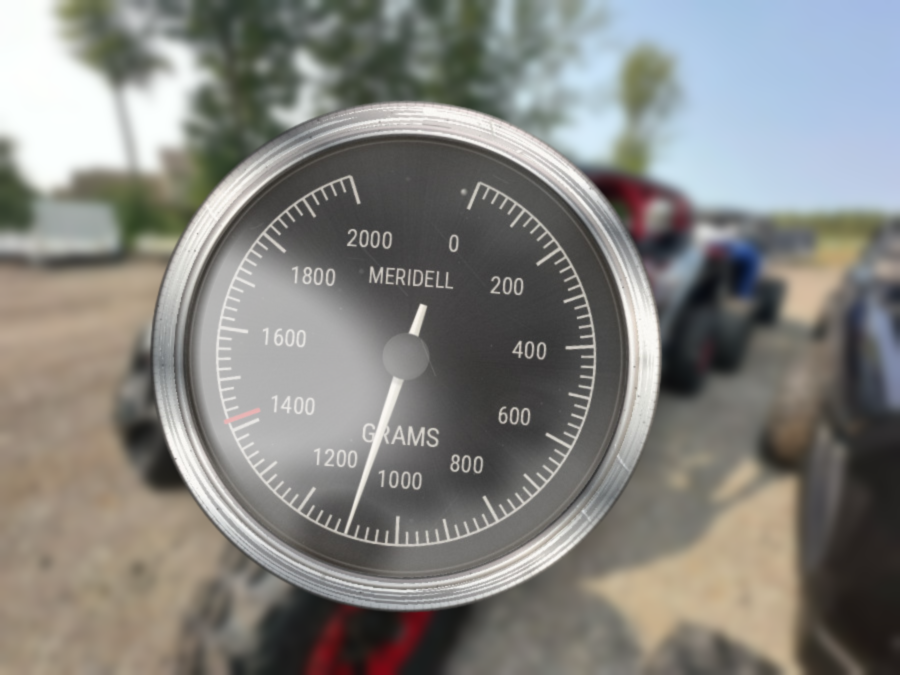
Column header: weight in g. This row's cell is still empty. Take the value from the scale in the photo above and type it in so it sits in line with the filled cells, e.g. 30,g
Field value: 1100,g
